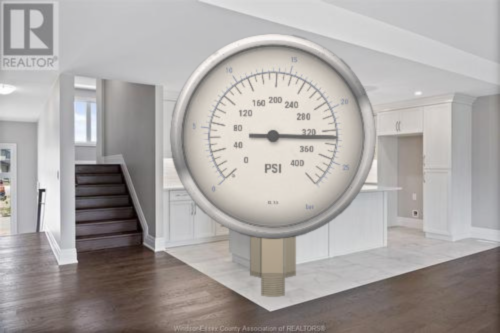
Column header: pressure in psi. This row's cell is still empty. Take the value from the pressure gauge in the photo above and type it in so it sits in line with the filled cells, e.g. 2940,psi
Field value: 330,psi
